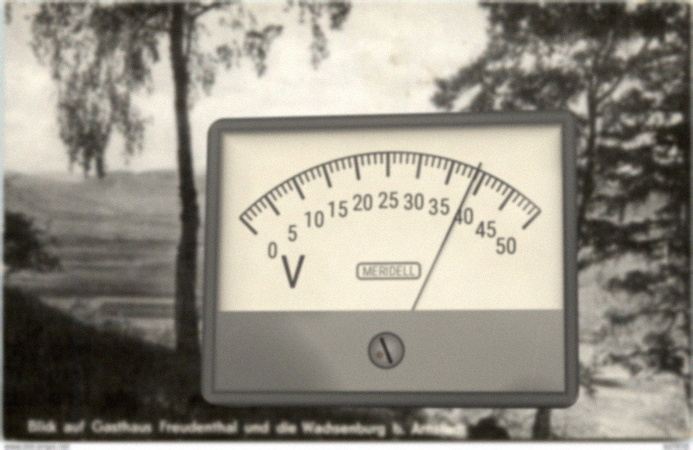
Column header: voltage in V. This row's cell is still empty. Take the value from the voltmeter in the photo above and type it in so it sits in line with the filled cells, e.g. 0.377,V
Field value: 39,V
